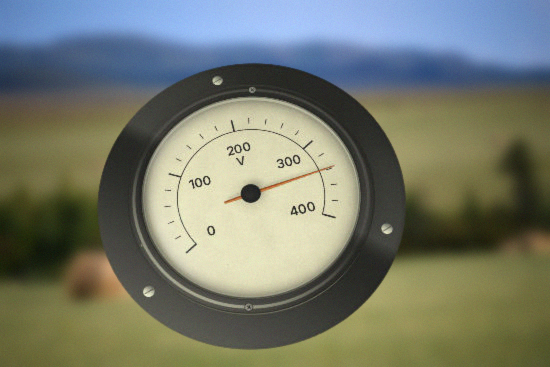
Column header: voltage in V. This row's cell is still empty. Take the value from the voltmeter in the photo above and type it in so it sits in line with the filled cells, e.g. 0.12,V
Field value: 340,V
